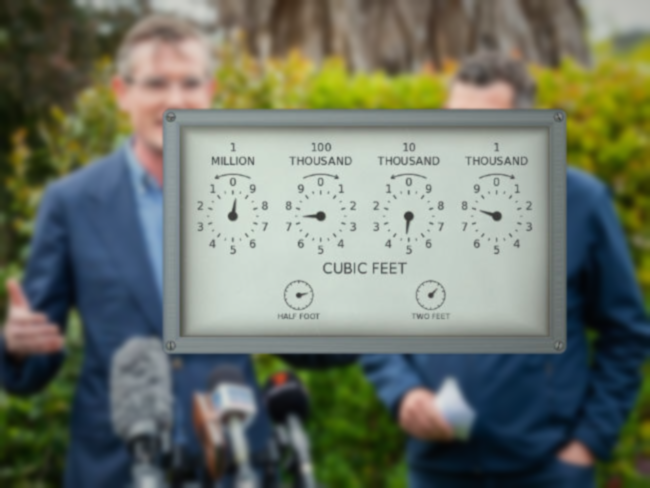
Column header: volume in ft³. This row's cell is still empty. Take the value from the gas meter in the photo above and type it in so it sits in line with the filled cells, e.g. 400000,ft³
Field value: 974800,ft³
